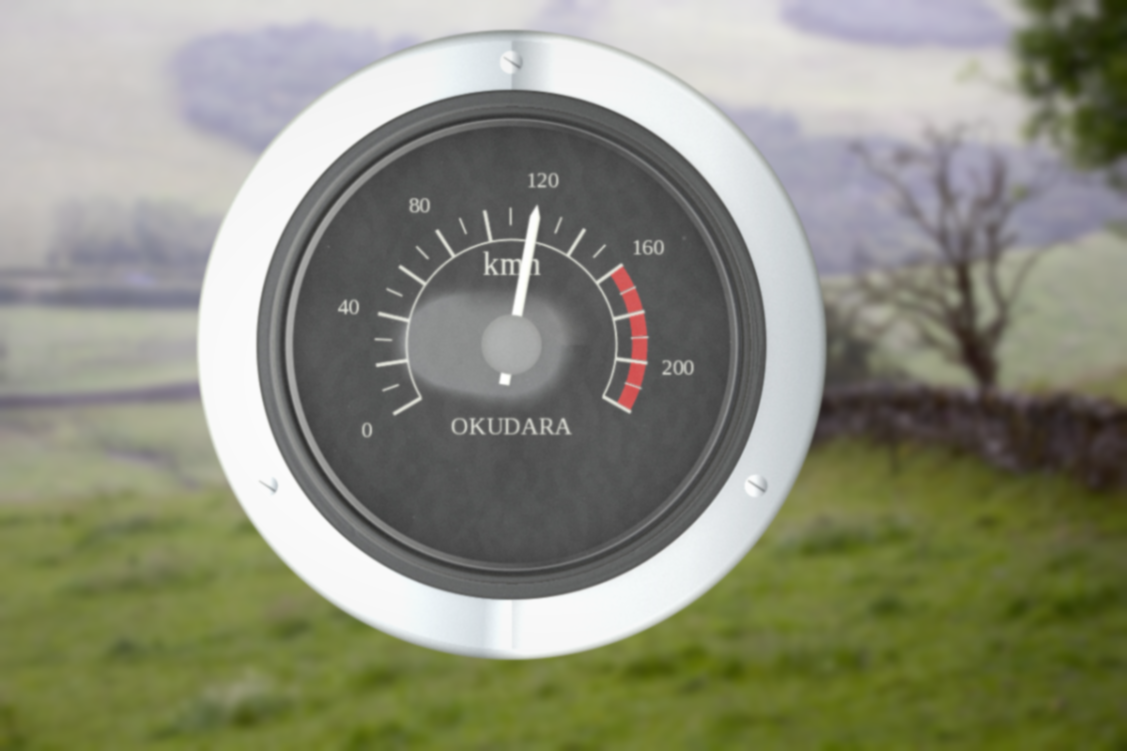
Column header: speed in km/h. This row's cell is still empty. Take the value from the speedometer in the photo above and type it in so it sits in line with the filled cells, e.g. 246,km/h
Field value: 120,km/h
